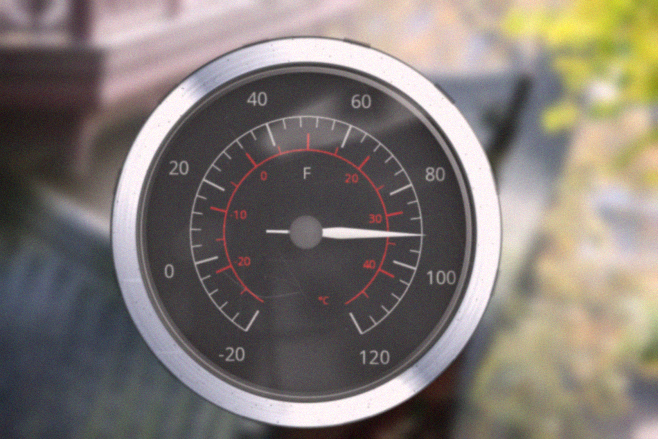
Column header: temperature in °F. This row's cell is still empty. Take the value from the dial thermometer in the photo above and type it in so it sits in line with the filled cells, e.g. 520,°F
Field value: 92,°F
